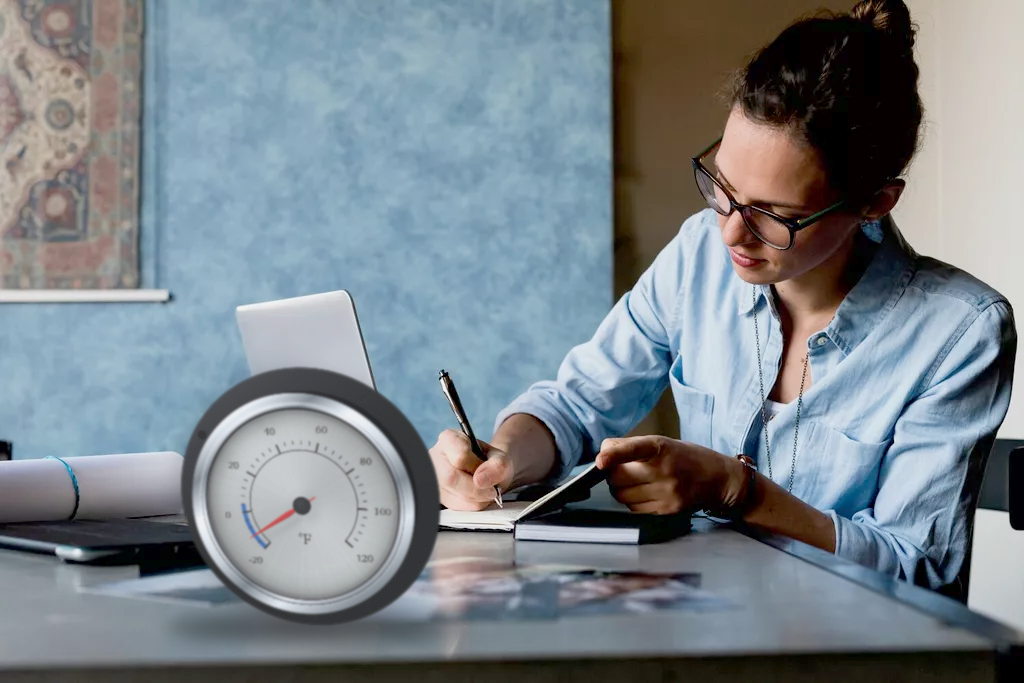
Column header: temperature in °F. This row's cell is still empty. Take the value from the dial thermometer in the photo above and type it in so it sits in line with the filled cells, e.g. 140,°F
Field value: -12,°F
